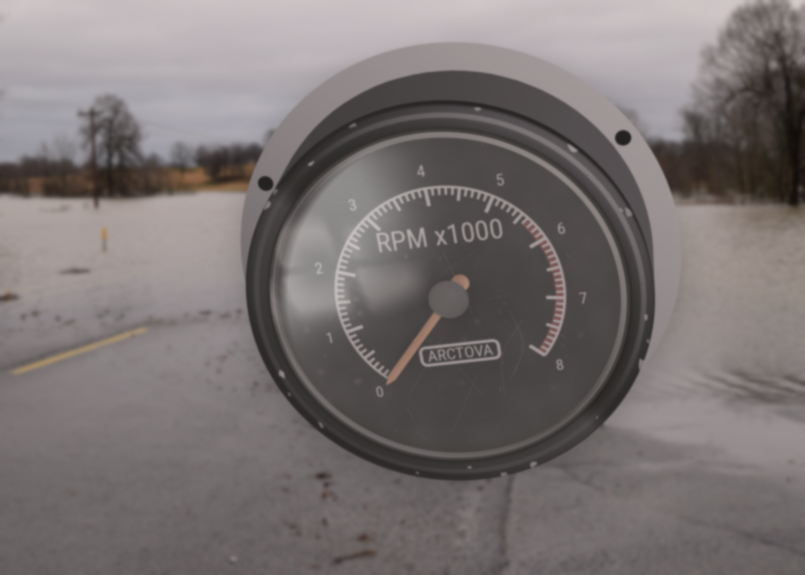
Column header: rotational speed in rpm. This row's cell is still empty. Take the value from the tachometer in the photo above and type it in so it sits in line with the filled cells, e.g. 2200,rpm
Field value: 0,rpm
